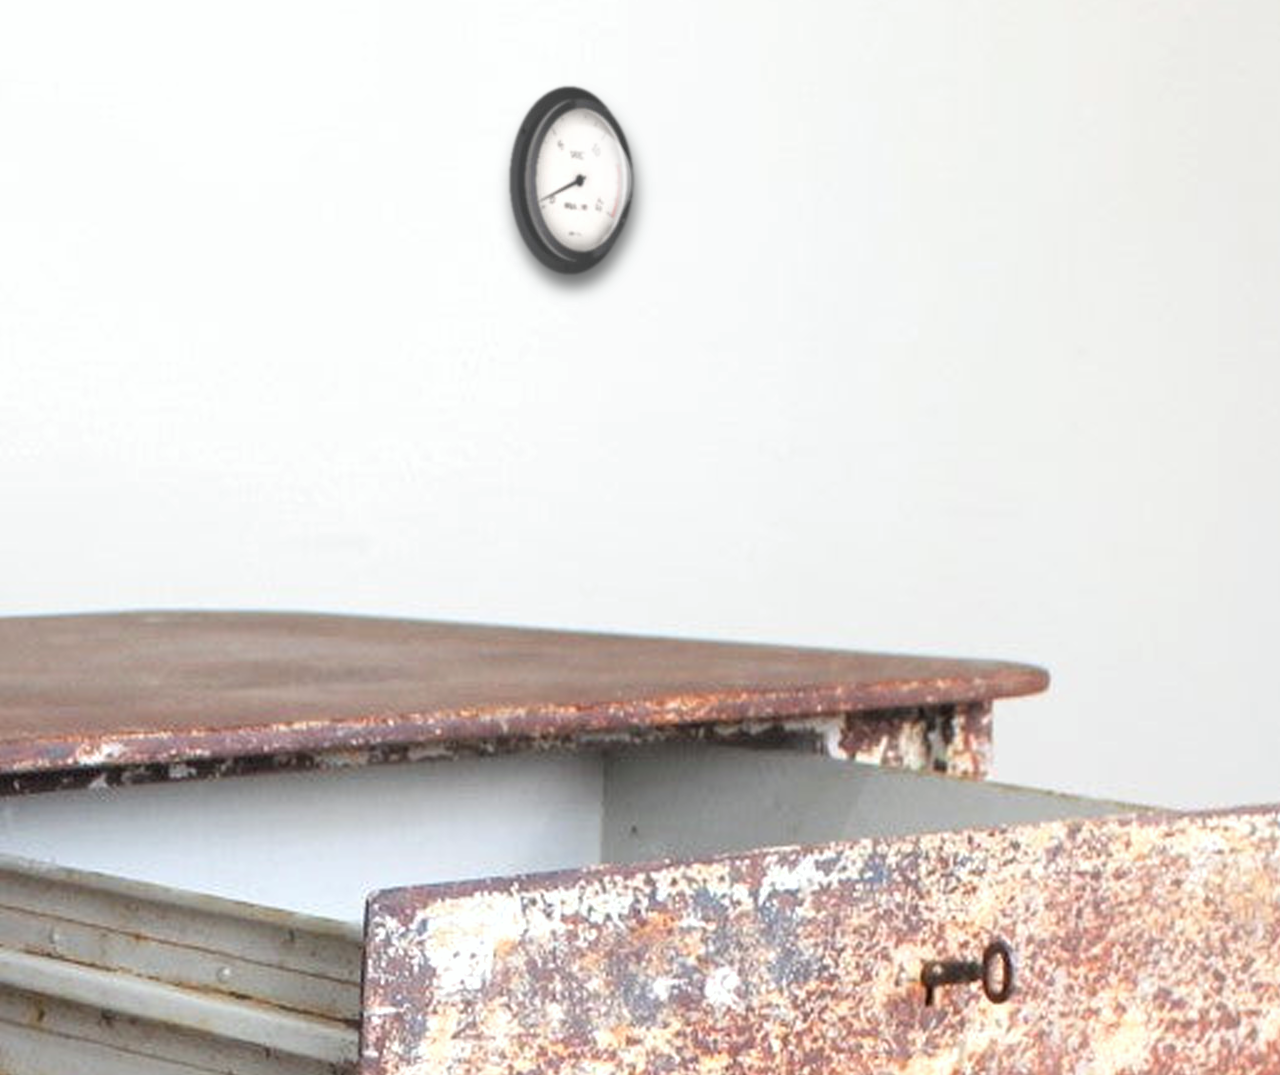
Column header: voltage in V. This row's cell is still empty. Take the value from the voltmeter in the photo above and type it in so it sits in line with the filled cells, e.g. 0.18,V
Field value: 0.5,V
